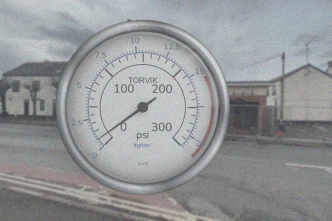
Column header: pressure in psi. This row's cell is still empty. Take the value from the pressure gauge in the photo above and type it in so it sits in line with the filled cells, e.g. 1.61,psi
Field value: 10,psi
